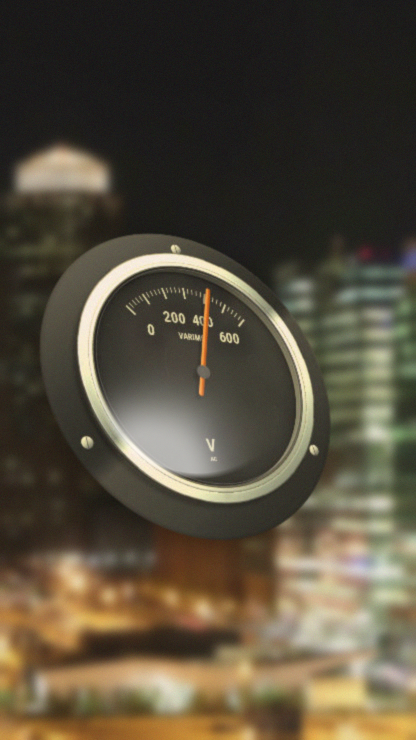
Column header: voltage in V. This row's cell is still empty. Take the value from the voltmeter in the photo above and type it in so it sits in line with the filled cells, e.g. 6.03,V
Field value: 400,V
